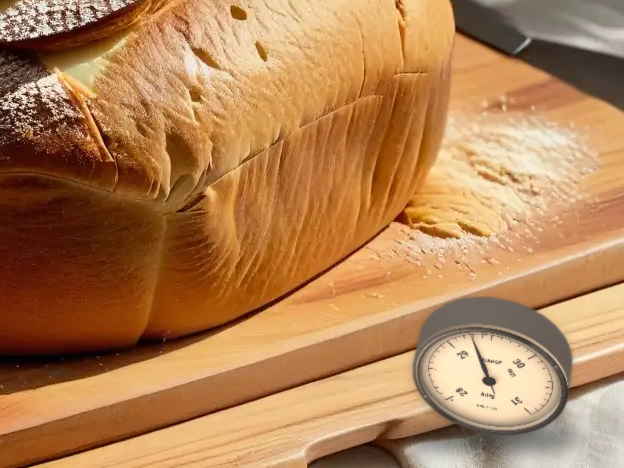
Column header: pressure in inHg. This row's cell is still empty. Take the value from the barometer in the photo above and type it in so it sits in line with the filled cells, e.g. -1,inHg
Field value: 29.3,inHg
